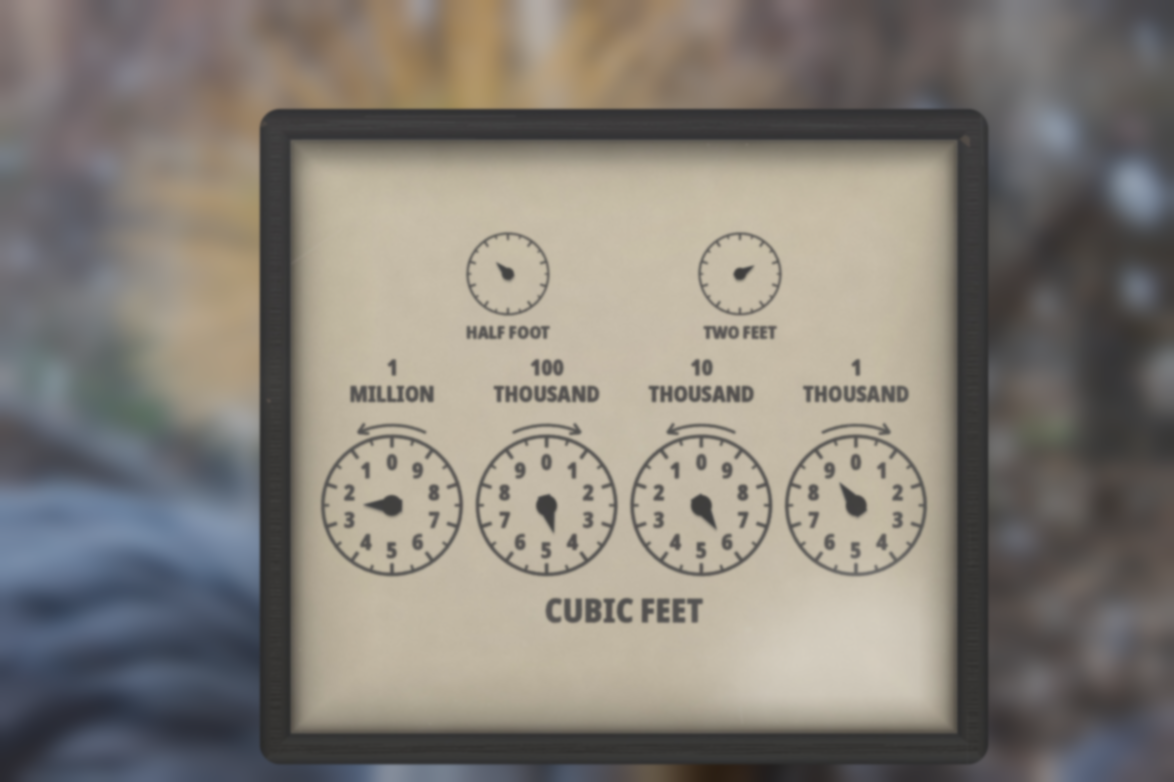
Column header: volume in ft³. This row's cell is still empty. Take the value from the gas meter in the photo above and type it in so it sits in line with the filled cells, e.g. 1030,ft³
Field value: 245900,ft³
